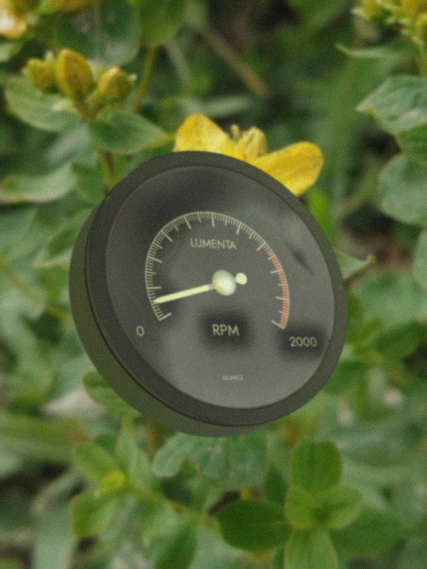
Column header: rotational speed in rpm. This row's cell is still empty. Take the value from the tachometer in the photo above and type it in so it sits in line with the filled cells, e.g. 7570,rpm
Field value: 100,rpm
